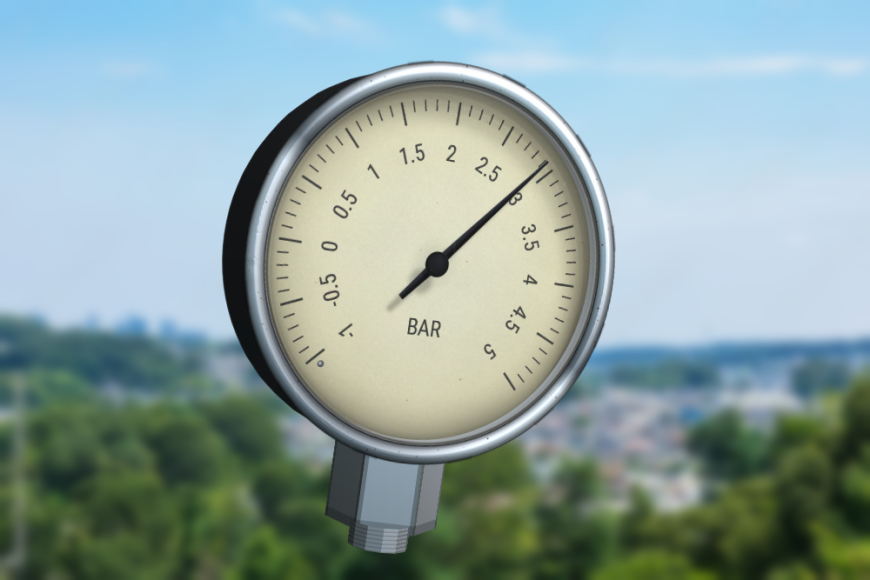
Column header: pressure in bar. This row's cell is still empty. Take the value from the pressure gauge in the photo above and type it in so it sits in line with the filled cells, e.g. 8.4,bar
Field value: 2.9,bar
